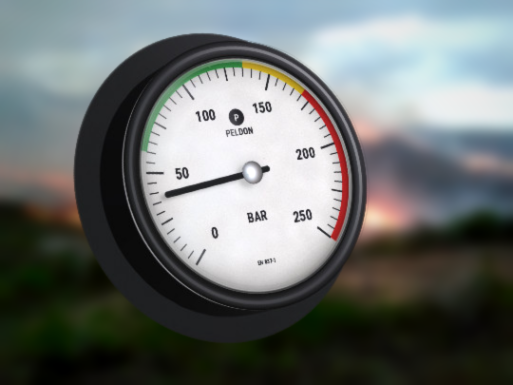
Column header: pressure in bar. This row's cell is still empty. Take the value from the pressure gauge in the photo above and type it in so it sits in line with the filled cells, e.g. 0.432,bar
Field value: 37.5,bar
